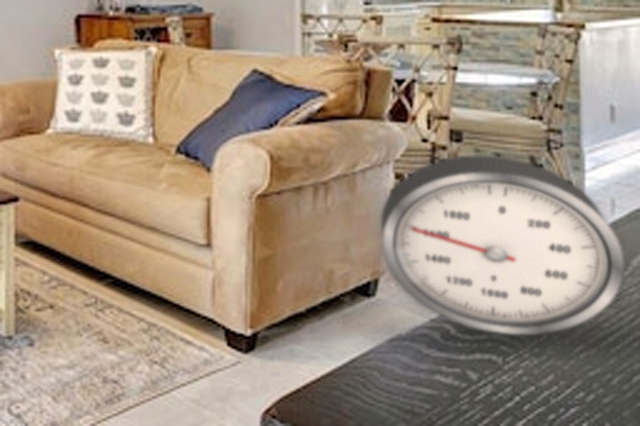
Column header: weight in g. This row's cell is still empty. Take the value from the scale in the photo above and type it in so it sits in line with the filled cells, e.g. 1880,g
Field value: 1600,g
